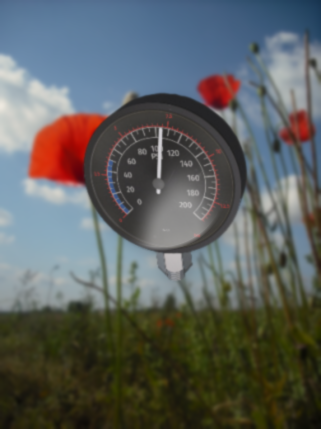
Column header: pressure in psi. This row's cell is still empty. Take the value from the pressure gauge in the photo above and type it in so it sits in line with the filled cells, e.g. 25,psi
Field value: 105,psi
